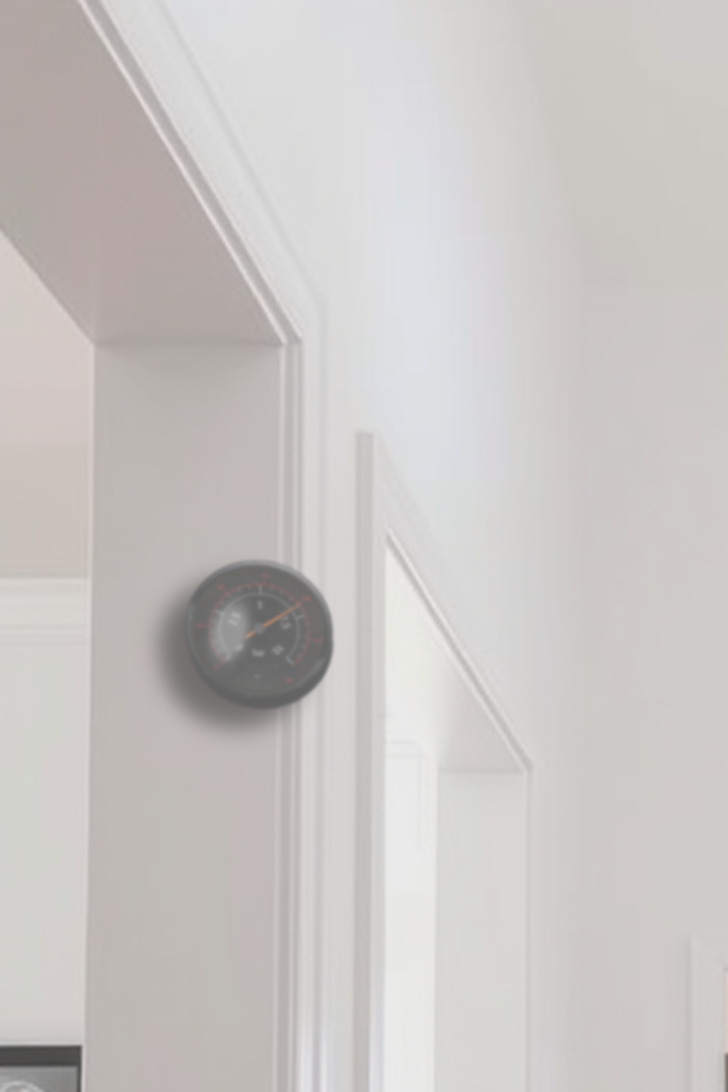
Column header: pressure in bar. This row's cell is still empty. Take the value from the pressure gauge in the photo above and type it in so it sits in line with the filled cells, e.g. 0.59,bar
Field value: 7,bar
